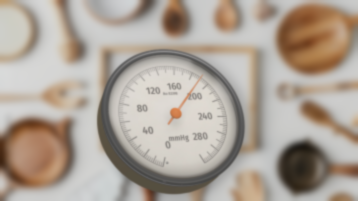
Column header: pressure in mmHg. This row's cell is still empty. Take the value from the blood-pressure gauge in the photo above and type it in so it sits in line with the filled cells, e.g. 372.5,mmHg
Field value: 190,mmHg
